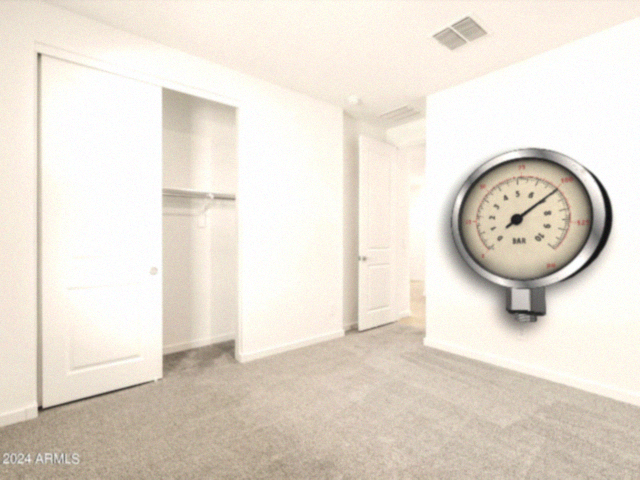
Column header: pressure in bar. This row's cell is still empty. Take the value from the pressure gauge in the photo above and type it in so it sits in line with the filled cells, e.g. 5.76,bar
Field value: 7,bar
